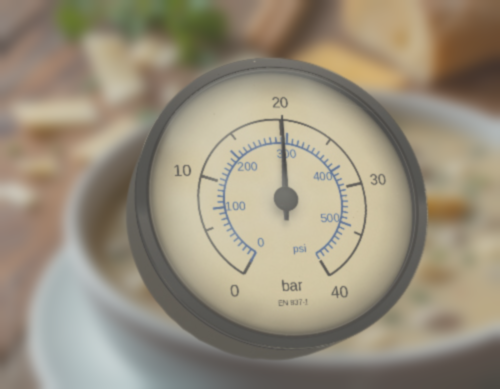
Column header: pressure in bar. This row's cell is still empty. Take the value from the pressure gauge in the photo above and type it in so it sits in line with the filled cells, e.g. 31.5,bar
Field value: 20,bar
